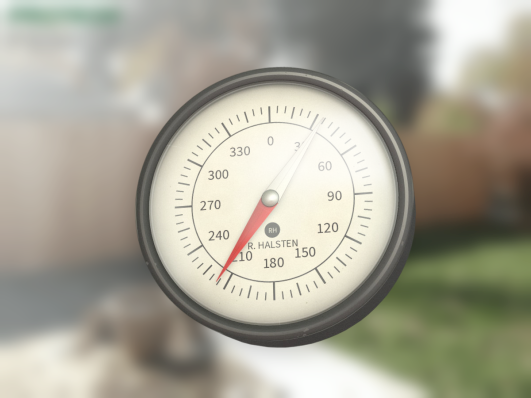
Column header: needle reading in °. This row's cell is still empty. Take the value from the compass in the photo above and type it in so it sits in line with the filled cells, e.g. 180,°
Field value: 215,°
